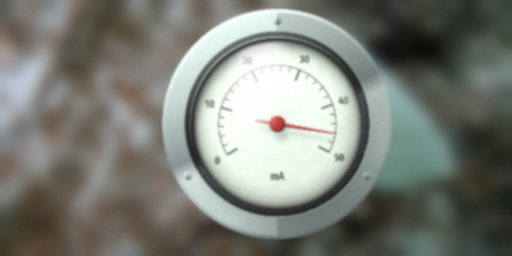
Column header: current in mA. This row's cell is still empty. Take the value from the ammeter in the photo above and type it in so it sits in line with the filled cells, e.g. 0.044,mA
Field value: 46,mA
